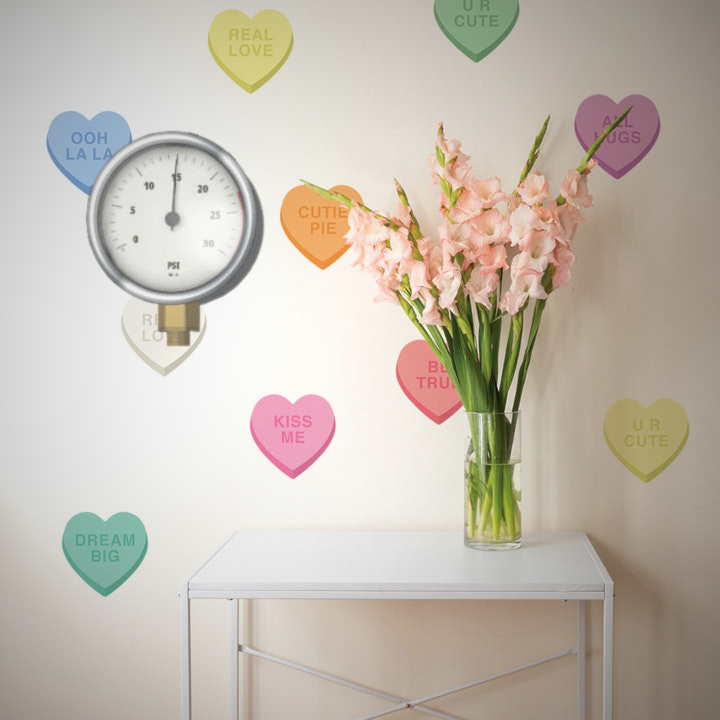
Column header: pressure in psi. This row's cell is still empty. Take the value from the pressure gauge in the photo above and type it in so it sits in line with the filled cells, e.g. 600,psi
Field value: 15,psi
